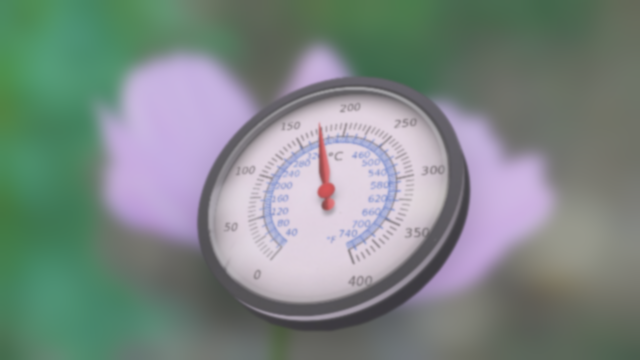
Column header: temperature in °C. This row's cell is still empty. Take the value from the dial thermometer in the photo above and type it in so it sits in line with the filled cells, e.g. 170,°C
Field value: 175,°C
